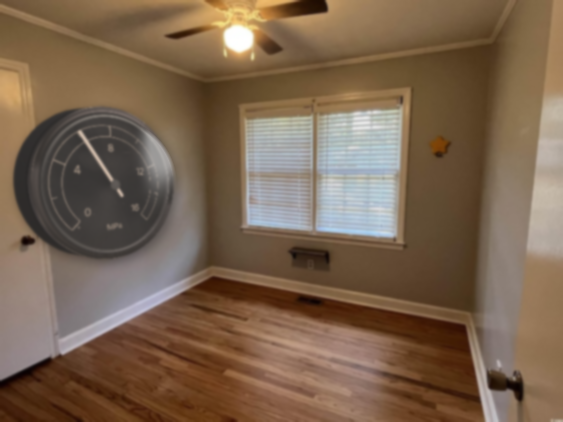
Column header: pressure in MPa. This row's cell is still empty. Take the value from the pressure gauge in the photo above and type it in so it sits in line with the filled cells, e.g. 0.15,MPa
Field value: 6,MPa
